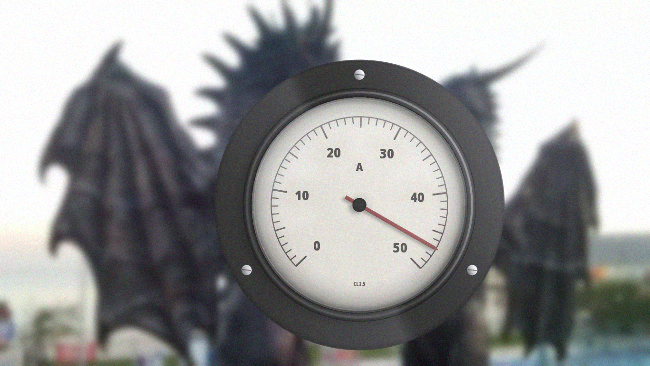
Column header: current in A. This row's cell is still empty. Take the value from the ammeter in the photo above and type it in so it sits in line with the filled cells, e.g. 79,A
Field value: 47,A
